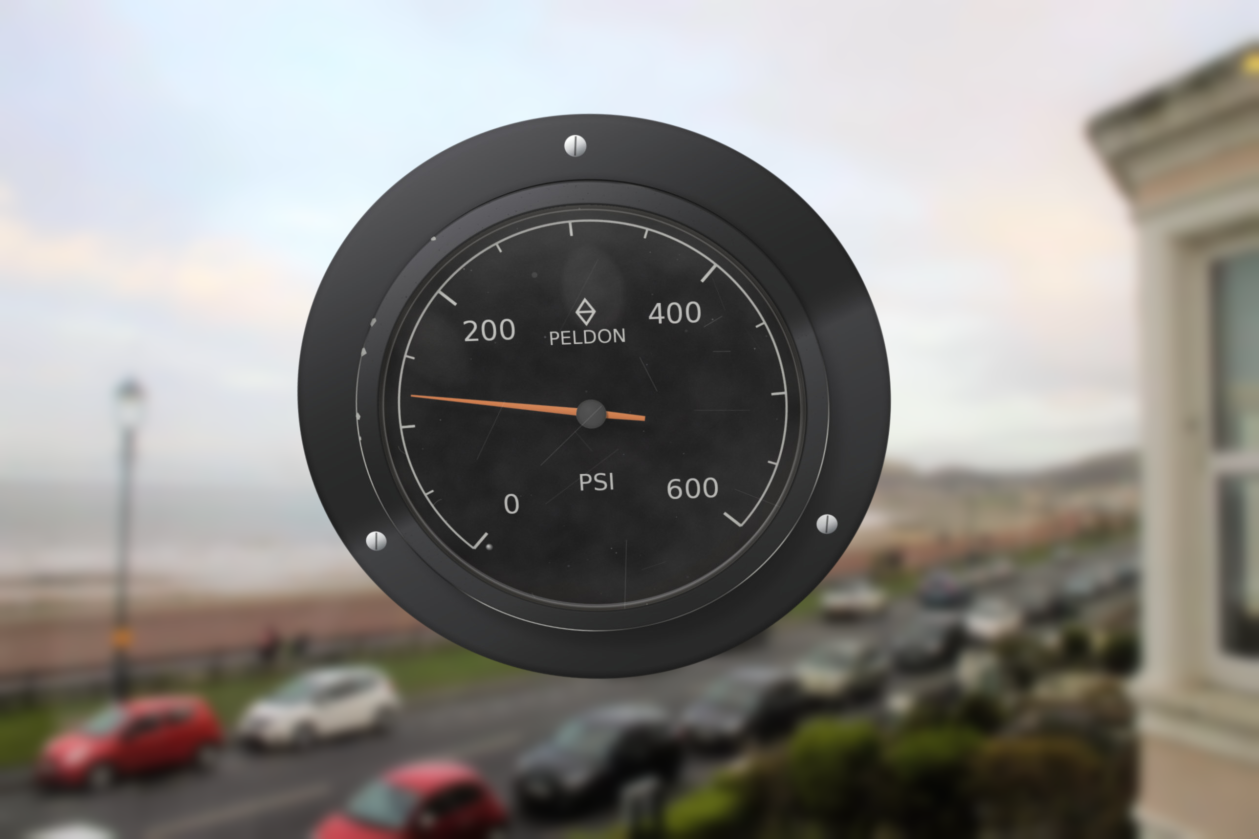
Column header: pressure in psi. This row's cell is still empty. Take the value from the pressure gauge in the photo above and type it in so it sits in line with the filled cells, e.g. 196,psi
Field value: 125,psi
